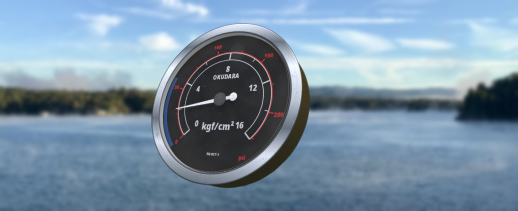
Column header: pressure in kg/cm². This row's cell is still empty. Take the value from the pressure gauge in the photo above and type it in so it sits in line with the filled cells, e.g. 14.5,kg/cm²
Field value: 2,kg/cm²
